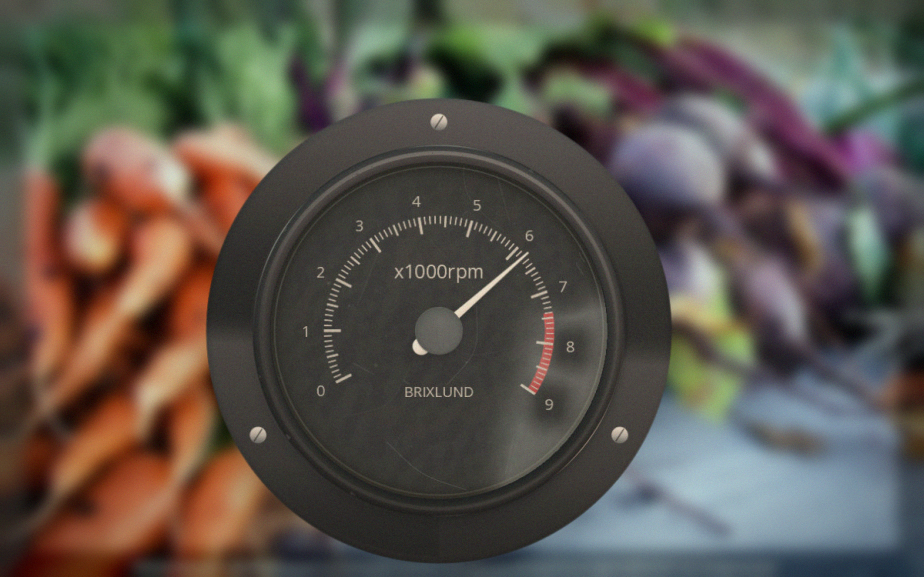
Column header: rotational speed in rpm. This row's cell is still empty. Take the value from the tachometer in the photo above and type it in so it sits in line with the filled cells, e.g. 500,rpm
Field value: 6200,rpm
